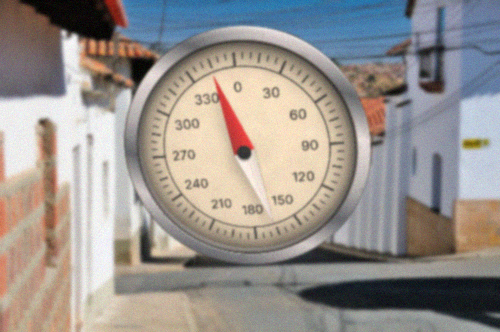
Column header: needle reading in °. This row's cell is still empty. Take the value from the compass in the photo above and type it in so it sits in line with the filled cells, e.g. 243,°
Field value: 345,°
